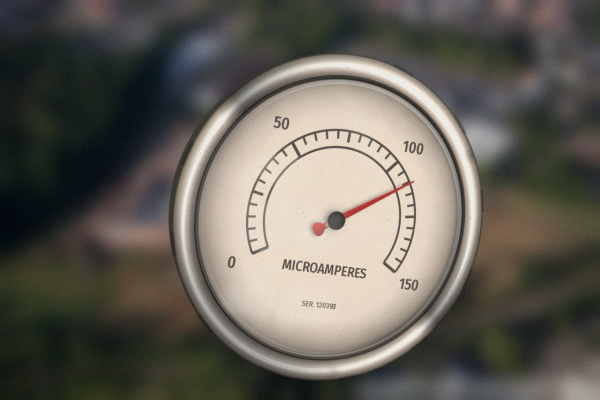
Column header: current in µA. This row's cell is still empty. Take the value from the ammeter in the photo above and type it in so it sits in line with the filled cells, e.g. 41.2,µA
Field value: 110,µA
